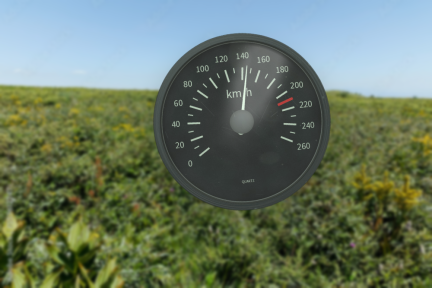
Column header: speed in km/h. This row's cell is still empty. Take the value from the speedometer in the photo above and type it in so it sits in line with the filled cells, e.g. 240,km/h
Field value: 145,km/h
